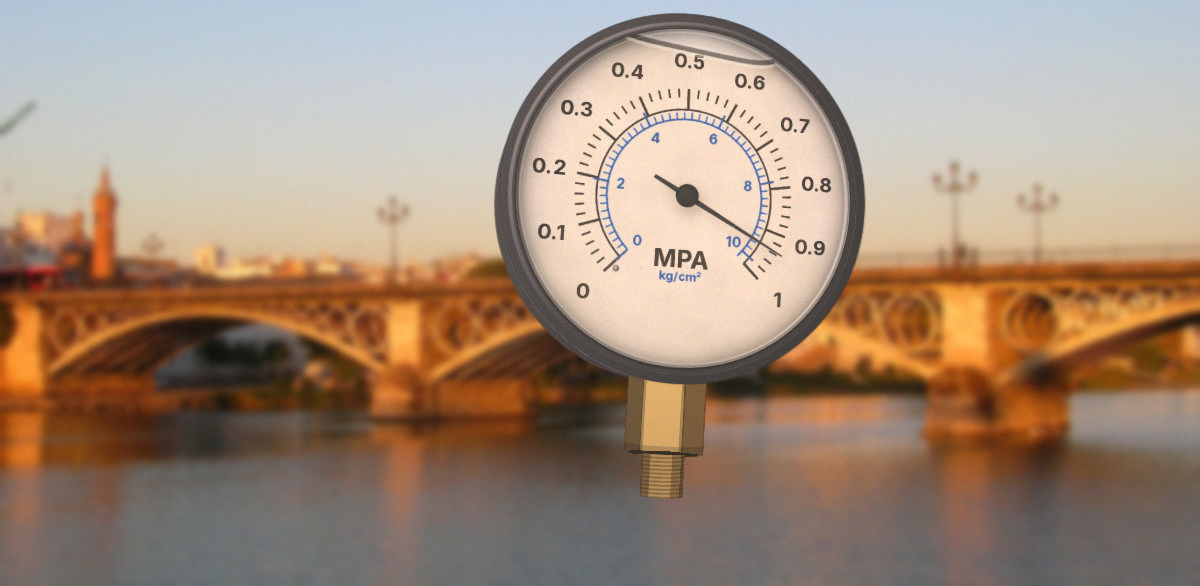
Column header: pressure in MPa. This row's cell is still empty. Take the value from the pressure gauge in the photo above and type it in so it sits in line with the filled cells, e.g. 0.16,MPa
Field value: 0.94,MPa
